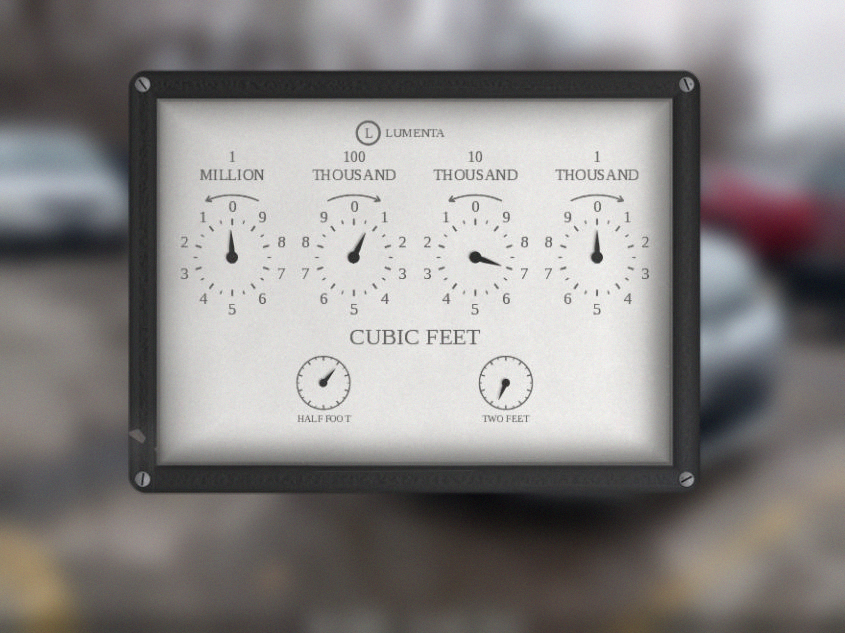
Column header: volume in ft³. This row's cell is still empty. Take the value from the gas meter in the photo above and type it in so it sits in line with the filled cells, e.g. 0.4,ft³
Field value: 7000,ft³
